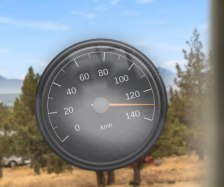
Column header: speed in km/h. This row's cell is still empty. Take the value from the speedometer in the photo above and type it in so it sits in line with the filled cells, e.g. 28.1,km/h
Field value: 130,km/h
